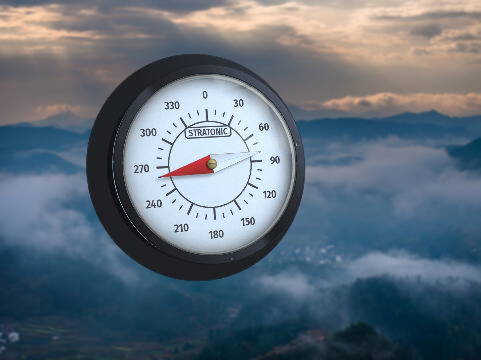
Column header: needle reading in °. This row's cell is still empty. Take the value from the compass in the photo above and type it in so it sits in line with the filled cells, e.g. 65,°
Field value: 260,°
